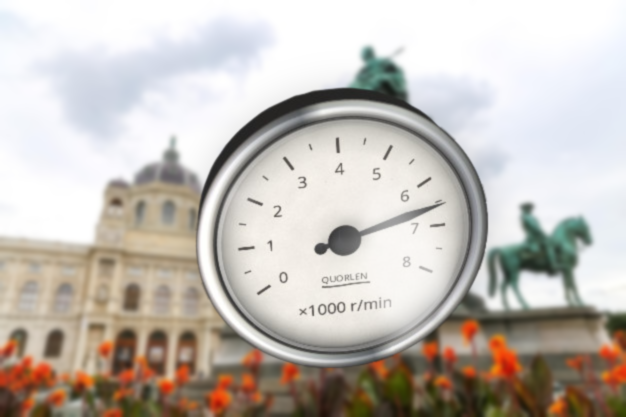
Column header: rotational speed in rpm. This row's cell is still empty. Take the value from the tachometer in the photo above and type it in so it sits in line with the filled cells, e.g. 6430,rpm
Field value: 6500,rpm
